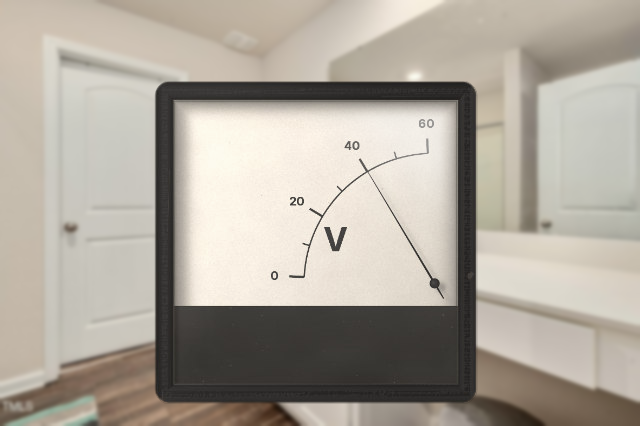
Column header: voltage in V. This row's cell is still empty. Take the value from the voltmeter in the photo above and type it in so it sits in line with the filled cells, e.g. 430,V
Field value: 40,V
